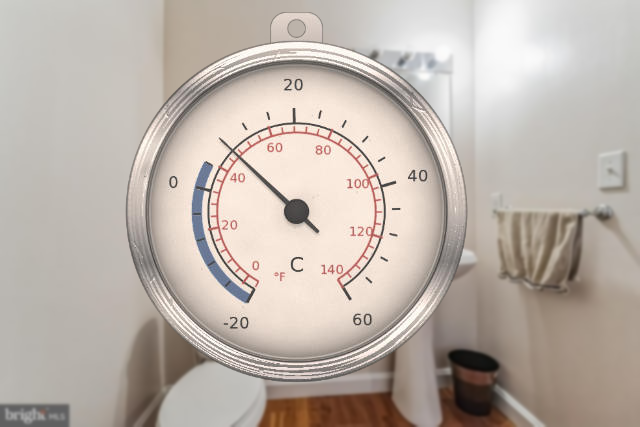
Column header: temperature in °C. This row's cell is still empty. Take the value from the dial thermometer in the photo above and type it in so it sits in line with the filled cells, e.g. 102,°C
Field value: 8,°C
